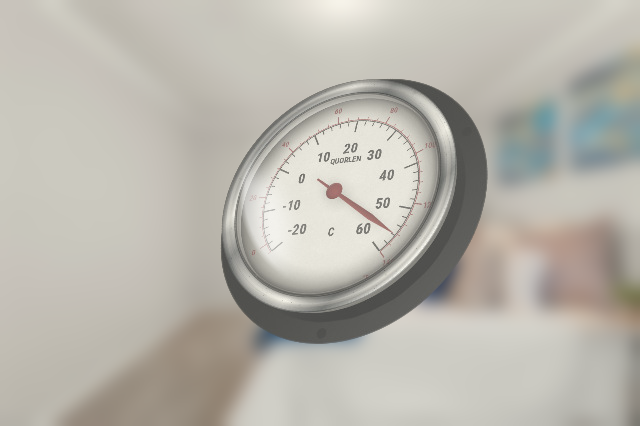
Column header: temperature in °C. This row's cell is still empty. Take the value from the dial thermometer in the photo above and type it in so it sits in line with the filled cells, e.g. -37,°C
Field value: 56,°C
